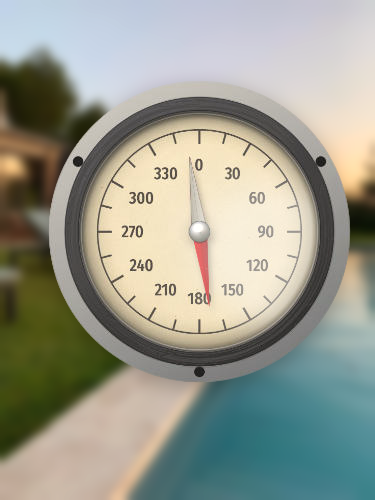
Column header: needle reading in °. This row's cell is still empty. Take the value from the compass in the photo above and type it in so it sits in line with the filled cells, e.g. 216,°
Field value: 172.5,°
